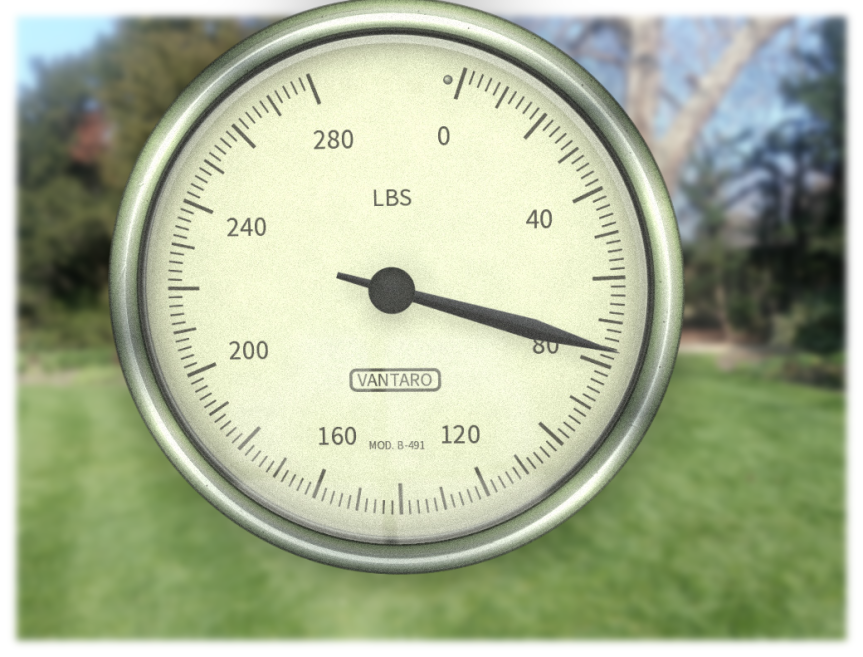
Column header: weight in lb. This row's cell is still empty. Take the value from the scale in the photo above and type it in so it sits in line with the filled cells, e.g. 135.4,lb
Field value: 76,lb
